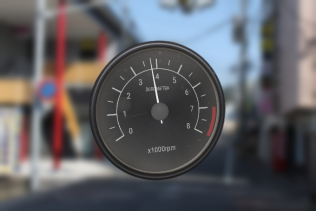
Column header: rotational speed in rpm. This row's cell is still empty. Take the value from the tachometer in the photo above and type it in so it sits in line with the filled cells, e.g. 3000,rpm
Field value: 3750,rpm
